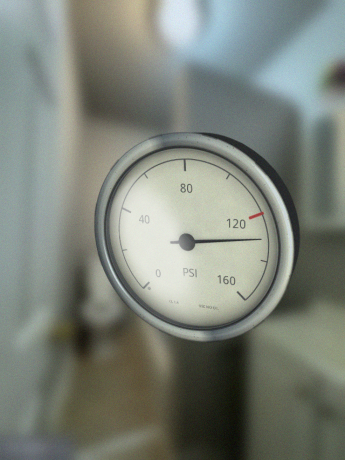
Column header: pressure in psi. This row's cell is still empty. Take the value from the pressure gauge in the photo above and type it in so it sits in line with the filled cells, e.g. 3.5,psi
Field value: 130,psi
